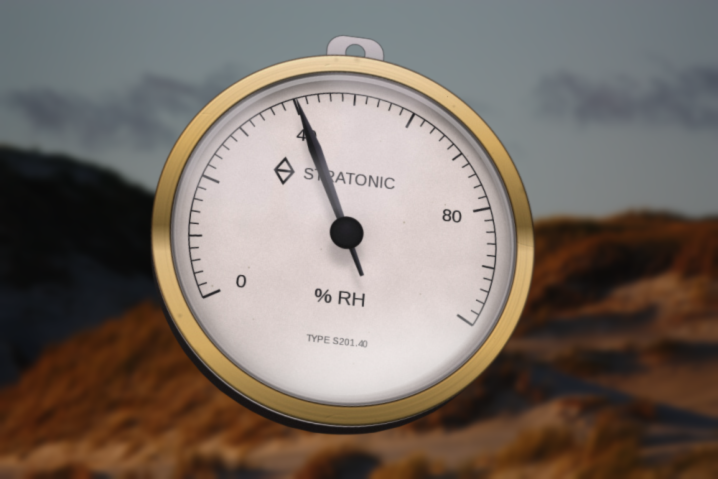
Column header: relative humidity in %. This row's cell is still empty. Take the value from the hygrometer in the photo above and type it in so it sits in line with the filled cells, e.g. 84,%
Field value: 40,%
